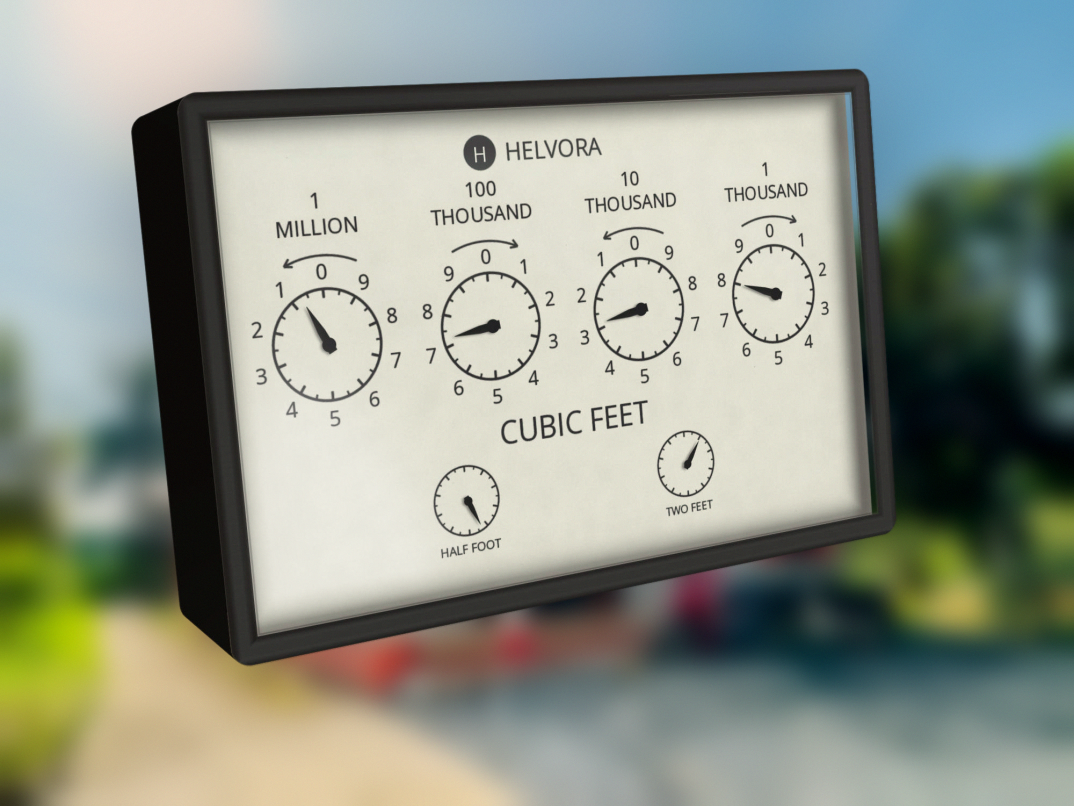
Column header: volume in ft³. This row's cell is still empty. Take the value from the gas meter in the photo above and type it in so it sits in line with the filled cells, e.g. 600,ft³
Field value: 72800,ft³
